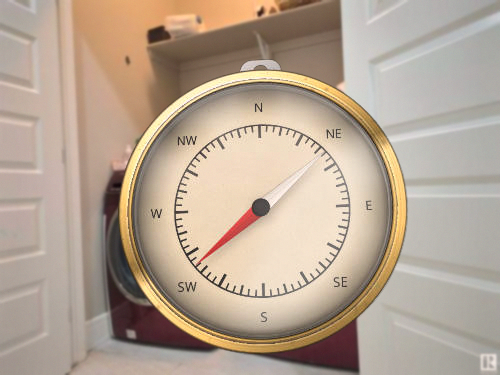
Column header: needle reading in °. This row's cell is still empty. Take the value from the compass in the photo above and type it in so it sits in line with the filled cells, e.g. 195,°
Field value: 230,°
